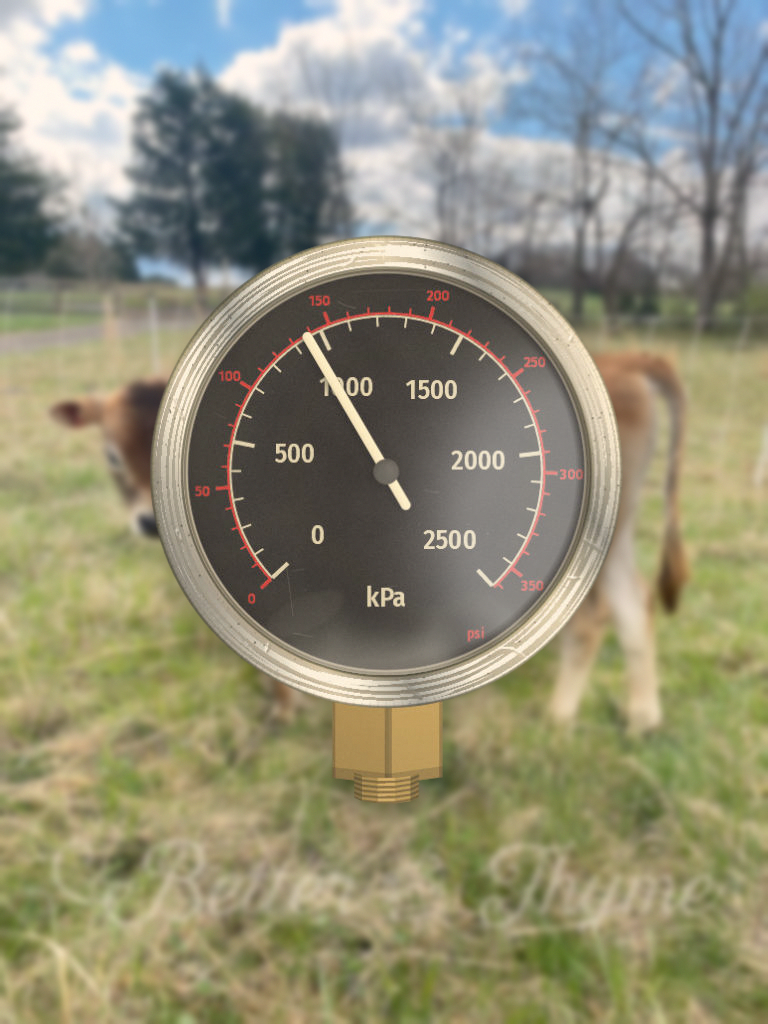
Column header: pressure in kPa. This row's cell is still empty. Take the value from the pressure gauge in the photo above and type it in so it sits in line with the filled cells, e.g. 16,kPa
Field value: 950,kPa
